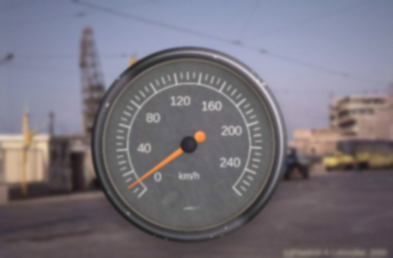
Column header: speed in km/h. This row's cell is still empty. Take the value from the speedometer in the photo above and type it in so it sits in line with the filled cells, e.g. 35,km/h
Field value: 10,km/h
